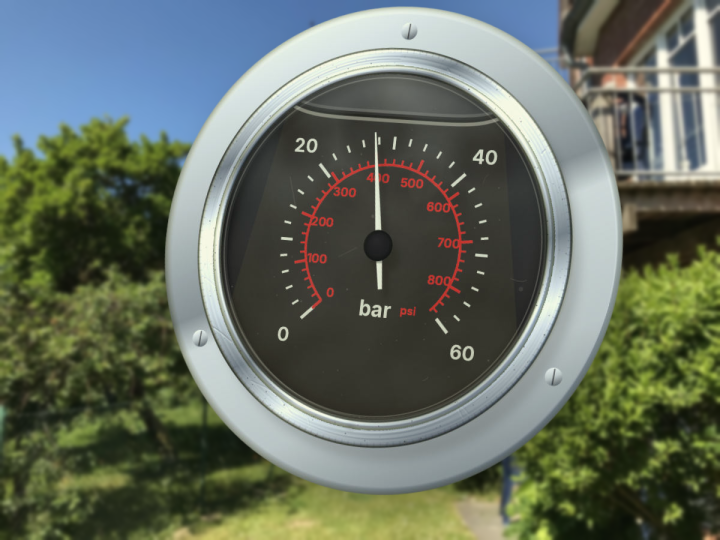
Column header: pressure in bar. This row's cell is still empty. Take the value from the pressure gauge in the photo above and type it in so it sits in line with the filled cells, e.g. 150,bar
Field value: 28,bar
